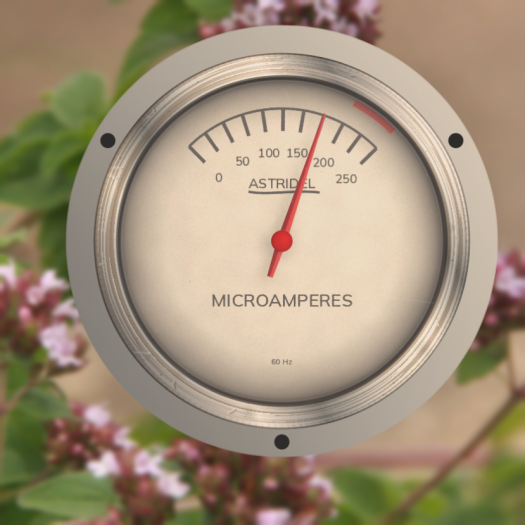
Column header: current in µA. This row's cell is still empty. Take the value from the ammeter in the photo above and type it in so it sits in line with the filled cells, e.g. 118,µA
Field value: 175,µA
